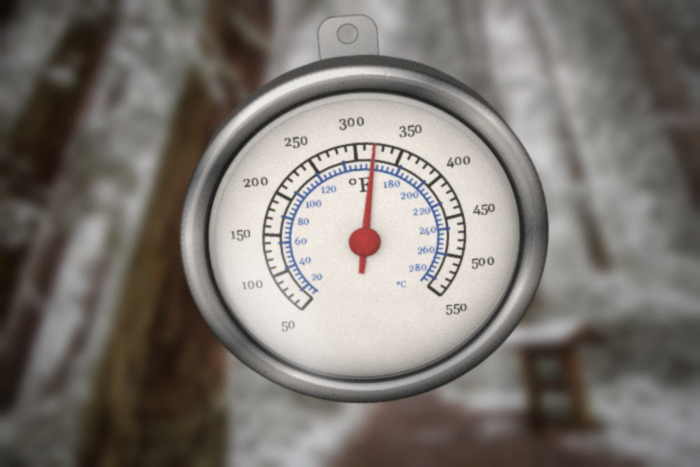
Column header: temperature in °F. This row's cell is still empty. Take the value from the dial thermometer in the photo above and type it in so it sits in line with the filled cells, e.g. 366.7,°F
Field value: 320,°F
